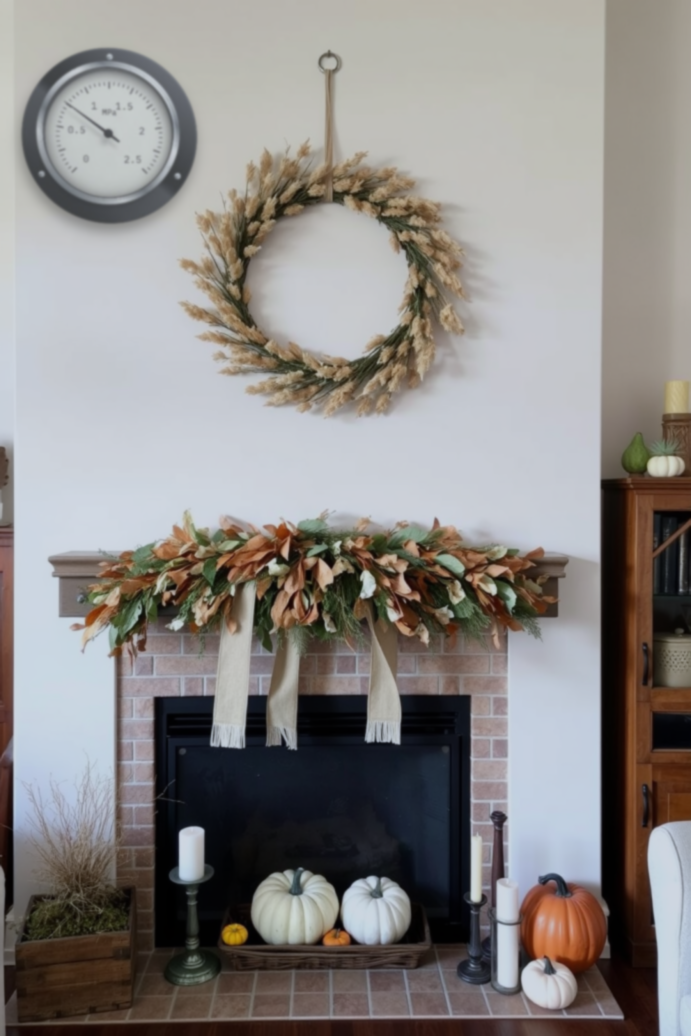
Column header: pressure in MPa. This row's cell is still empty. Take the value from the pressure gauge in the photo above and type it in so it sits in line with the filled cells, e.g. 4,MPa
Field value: 0.75,MPa
